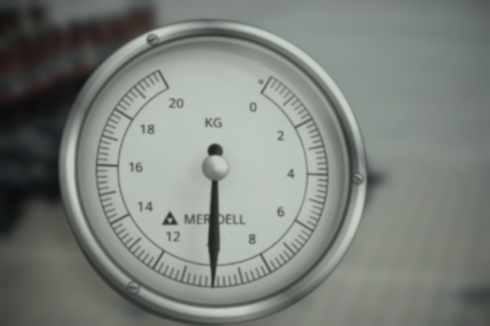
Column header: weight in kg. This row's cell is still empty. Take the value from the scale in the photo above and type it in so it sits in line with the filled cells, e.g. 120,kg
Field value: 10,kg
